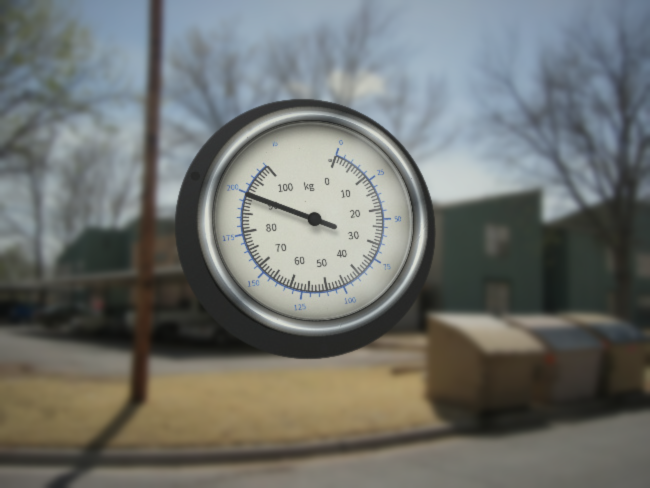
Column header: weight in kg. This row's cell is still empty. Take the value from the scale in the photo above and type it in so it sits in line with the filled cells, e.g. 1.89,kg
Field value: 90,kg
